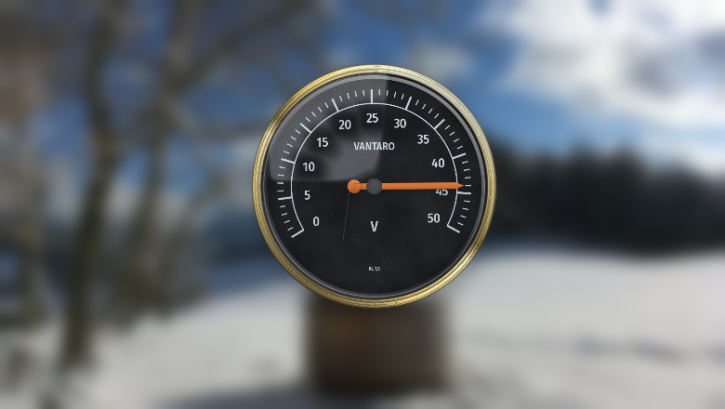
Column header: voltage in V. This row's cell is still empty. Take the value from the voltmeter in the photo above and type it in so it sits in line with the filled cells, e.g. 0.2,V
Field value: 44,V
